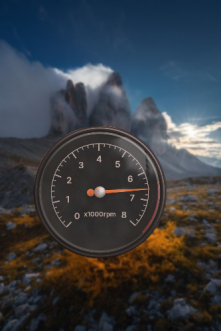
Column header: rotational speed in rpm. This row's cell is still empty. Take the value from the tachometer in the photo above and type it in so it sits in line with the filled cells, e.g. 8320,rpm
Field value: 6600,rpm
